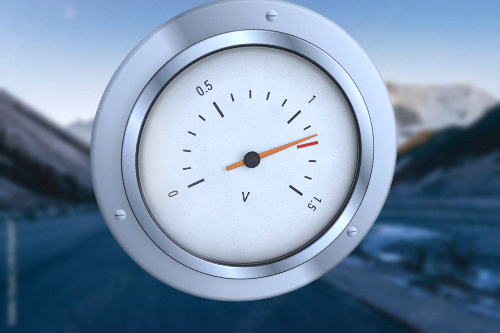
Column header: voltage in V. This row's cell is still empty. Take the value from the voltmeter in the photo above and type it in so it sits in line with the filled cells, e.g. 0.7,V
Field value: 1.15,V
